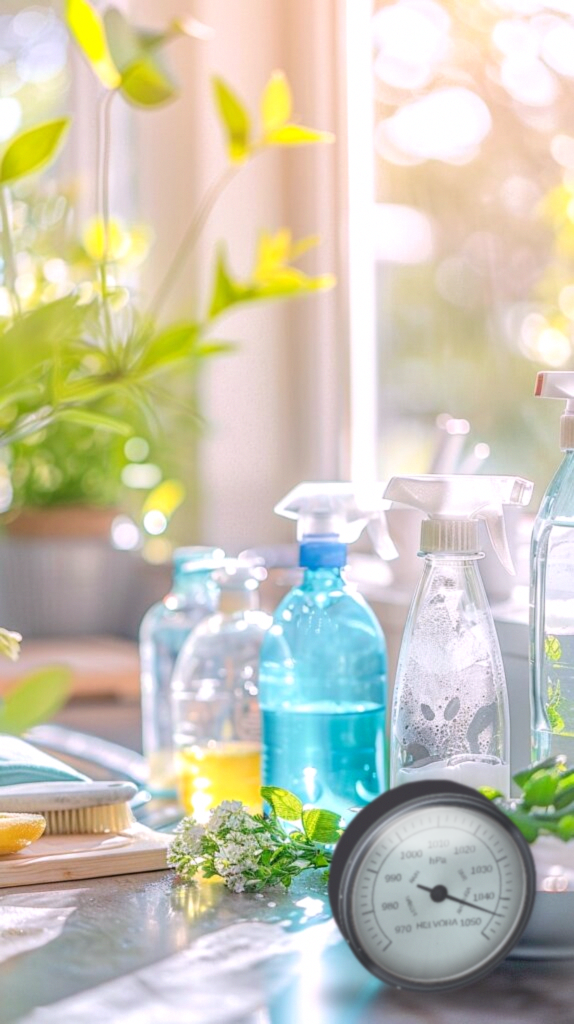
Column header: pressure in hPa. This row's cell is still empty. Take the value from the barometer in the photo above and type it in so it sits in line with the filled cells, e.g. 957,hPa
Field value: 1044,hPa
